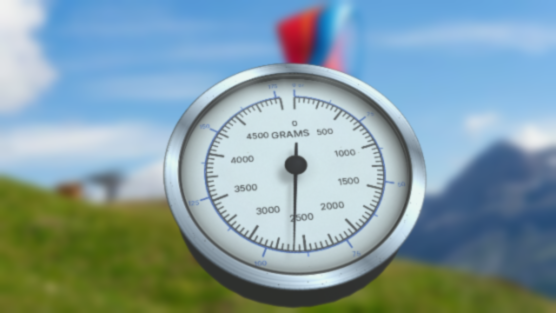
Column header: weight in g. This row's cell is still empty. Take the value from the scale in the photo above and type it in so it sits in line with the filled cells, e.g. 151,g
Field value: 2600,g
